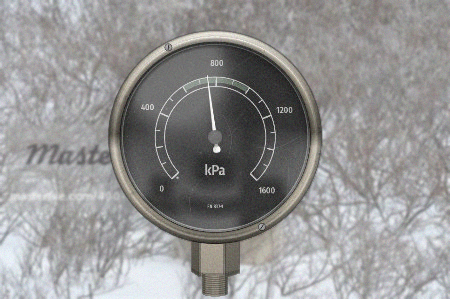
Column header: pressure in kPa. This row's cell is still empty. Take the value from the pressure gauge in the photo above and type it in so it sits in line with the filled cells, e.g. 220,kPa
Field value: 750,kPa
